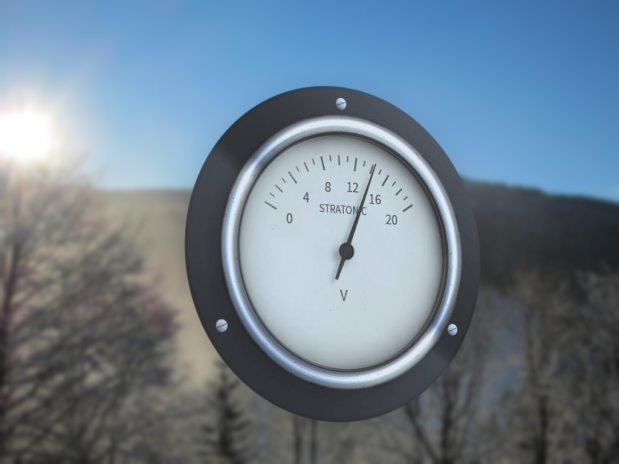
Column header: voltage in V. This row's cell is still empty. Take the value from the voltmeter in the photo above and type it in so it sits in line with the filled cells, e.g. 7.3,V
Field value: 14,V
